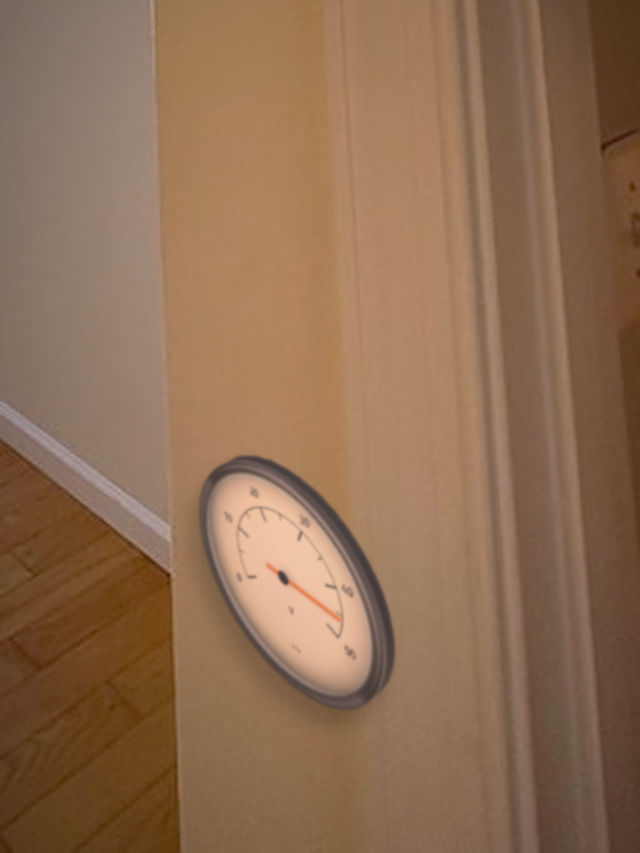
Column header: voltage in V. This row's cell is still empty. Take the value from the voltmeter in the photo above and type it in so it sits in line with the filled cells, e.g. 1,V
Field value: 45,V
